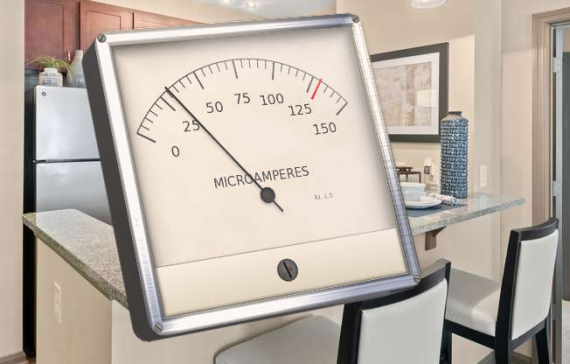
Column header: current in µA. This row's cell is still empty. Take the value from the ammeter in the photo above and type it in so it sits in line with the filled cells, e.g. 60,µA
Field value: 30,µA
